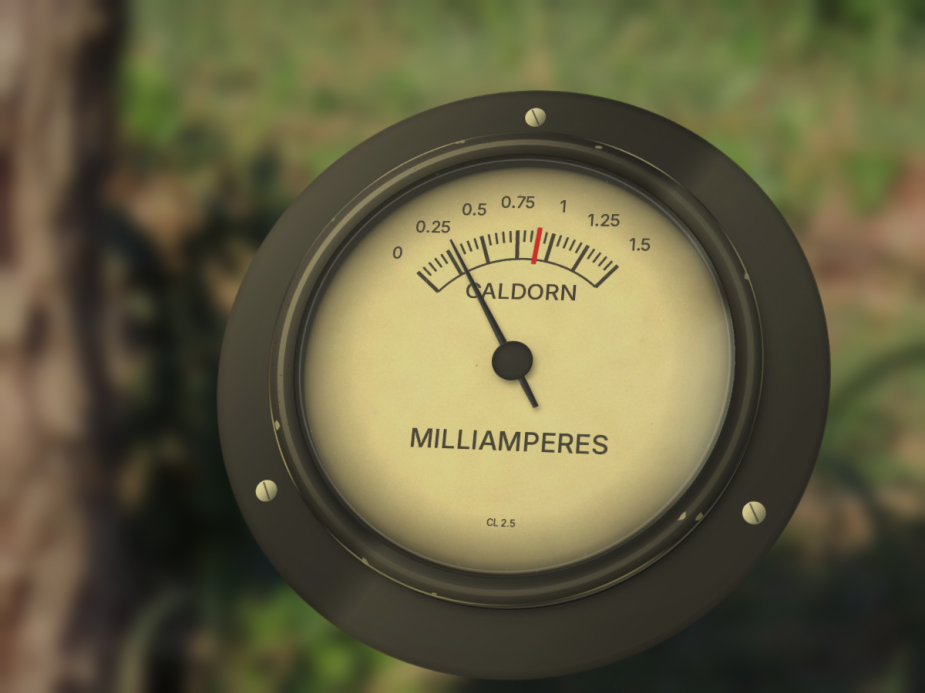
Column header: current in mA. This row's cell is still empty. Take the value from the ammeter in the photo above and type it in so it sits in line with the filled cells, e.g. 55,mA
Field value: 0.3,mA
